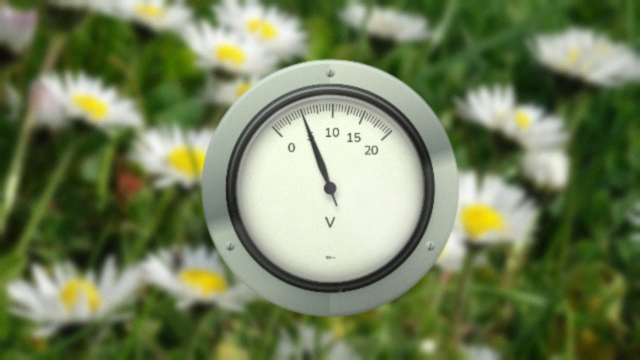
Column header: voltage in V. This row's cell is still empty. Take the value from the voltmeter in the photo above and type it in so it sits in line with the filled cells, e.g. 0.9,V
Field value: 5,V
